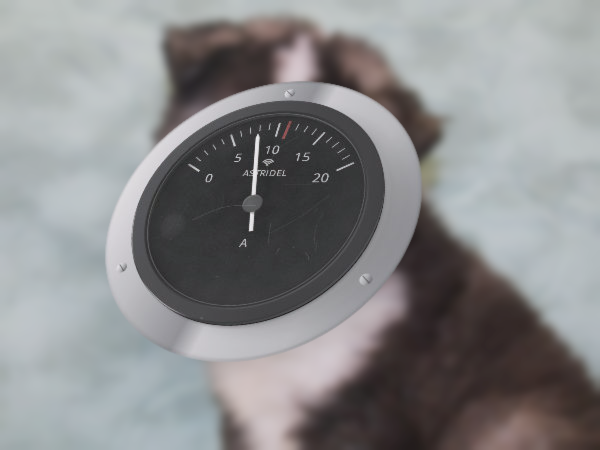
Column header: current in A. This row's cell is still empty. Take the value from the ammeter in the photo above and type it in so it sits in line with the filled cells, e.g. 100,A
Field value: 8,A
